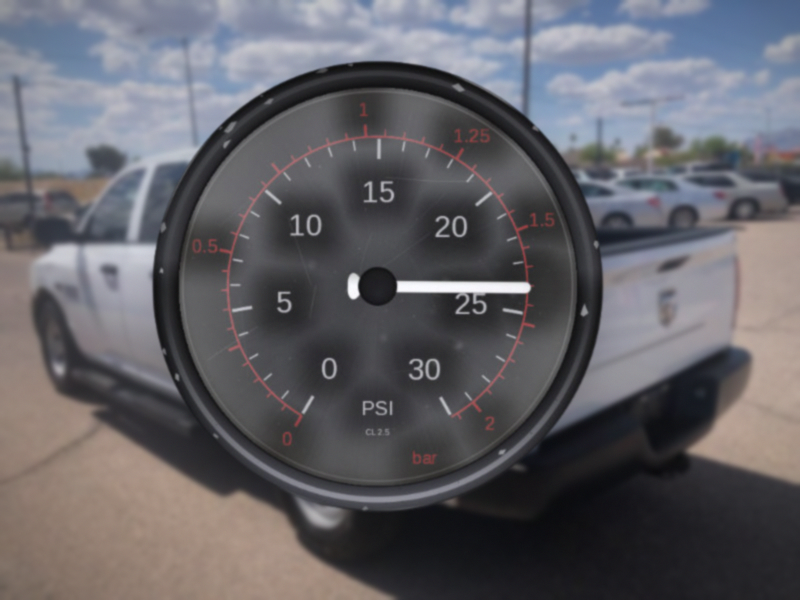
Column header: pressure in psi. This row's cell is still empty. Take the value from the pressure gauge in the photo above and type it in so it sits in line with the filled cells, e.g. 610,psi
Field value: 24,psi
